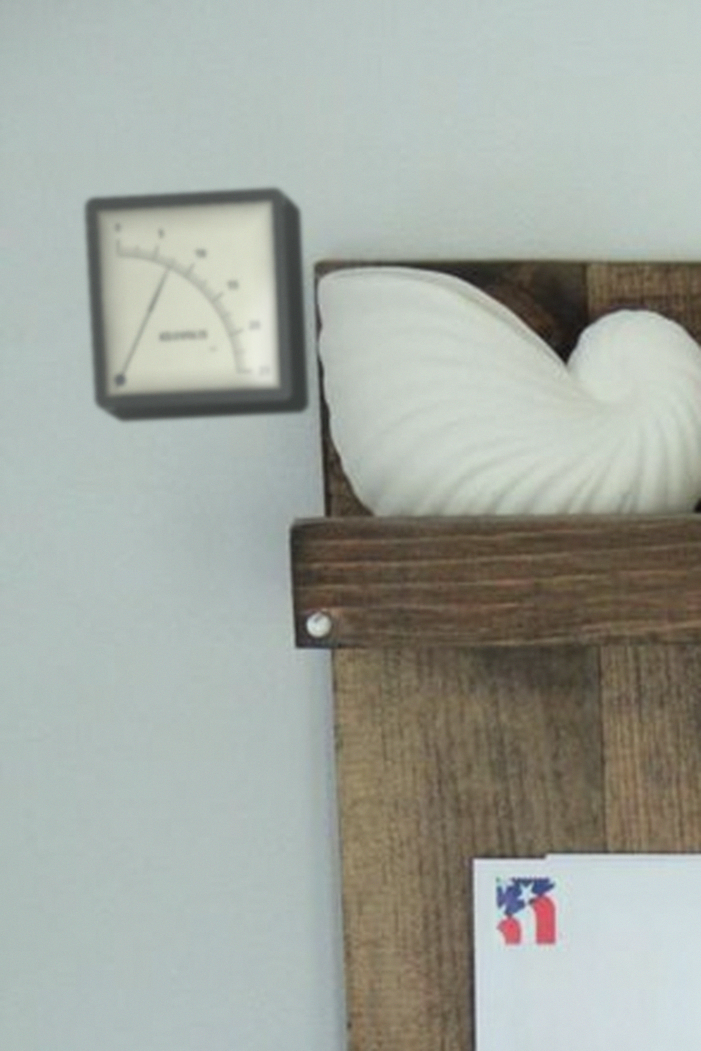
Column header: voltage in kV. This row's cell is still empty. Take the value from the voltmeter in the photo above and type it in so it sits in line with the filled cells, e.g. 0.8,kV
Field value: 7.5,kV
